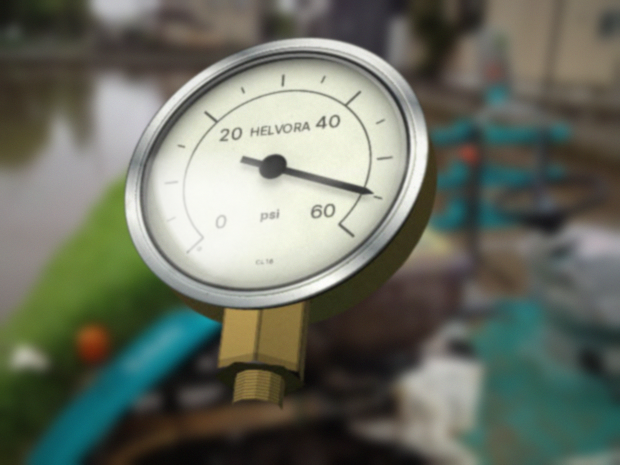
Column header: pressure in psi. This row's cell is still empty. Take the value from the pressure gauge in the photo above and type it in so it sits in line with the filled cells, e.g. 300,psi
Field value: 55,psi
